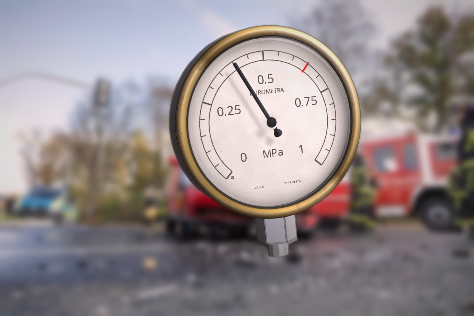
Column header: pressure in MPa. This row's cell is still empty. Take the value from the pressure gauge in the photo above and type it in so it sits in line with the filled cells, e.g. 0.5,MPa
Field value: 0.4,MPa
